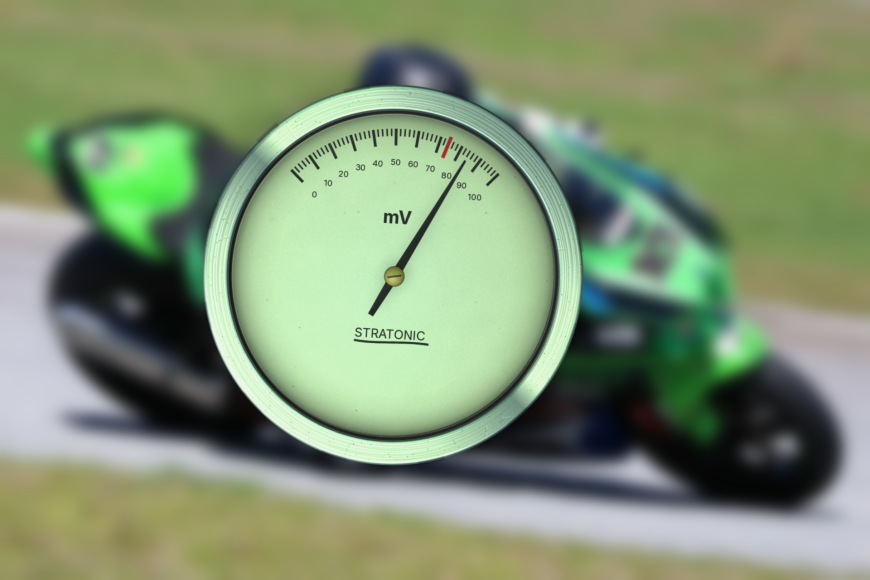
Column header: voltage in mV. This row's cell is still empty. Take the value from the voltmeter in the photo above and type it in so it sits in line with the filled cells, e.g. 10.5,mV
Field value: 84,mV
